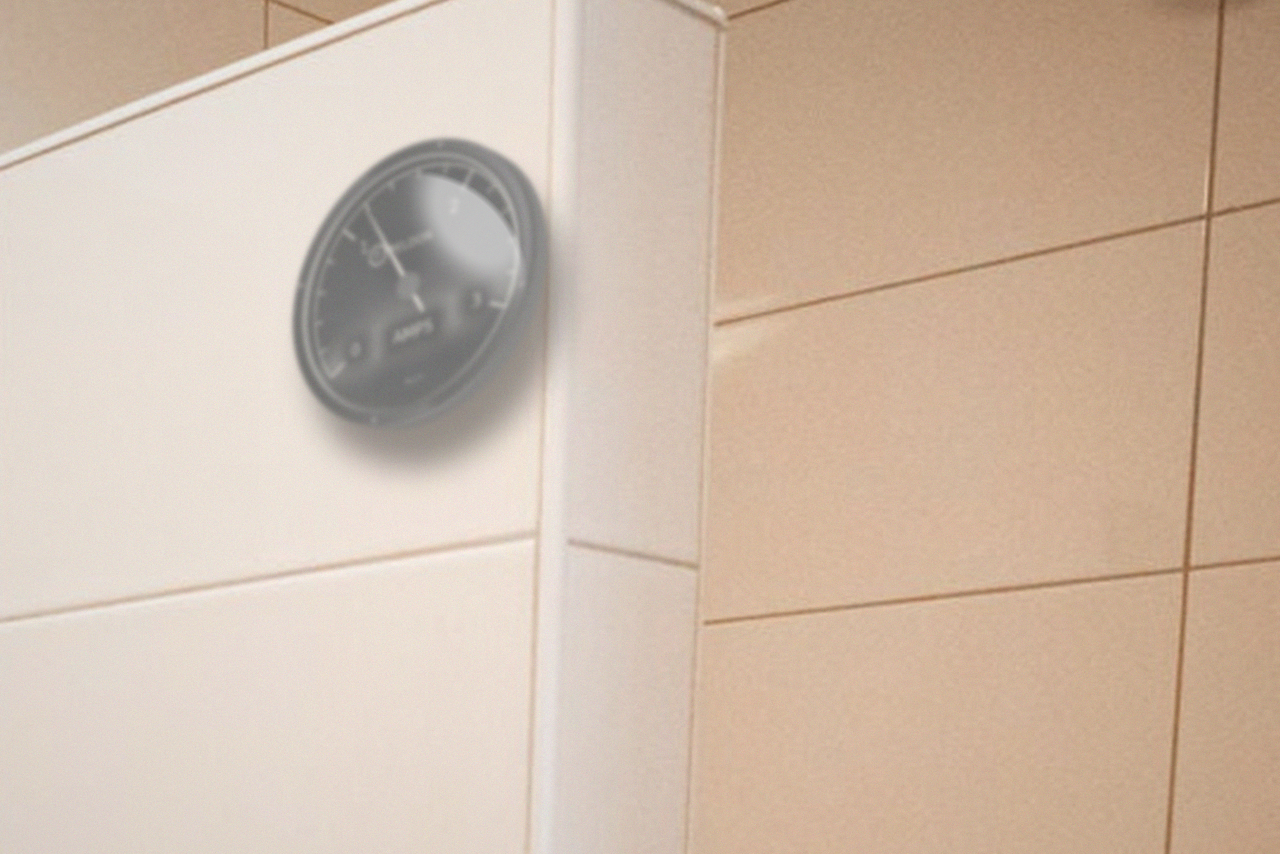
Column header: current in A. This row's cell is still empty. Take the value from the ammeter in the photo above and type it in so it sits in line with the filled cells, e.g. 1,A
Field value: 1.2,A
